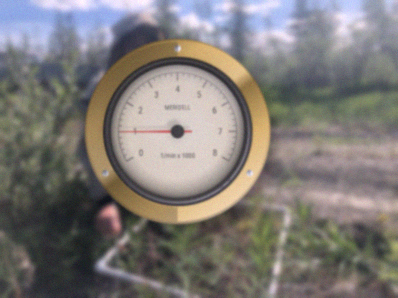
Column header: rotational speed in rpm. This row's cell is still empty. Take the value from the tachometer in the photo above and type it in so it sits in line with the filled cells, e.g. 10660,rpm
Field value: 1000,rpm
